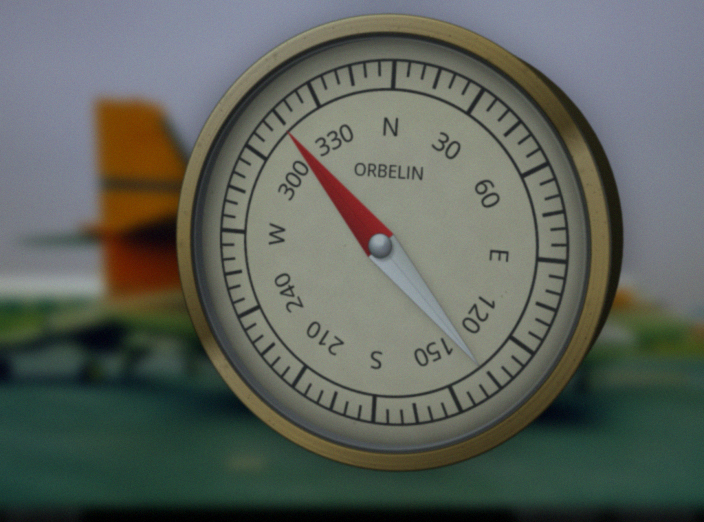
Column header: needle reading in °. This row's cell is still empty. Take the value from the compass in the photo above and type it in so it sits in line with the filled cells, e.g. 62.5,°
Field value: 315,°
